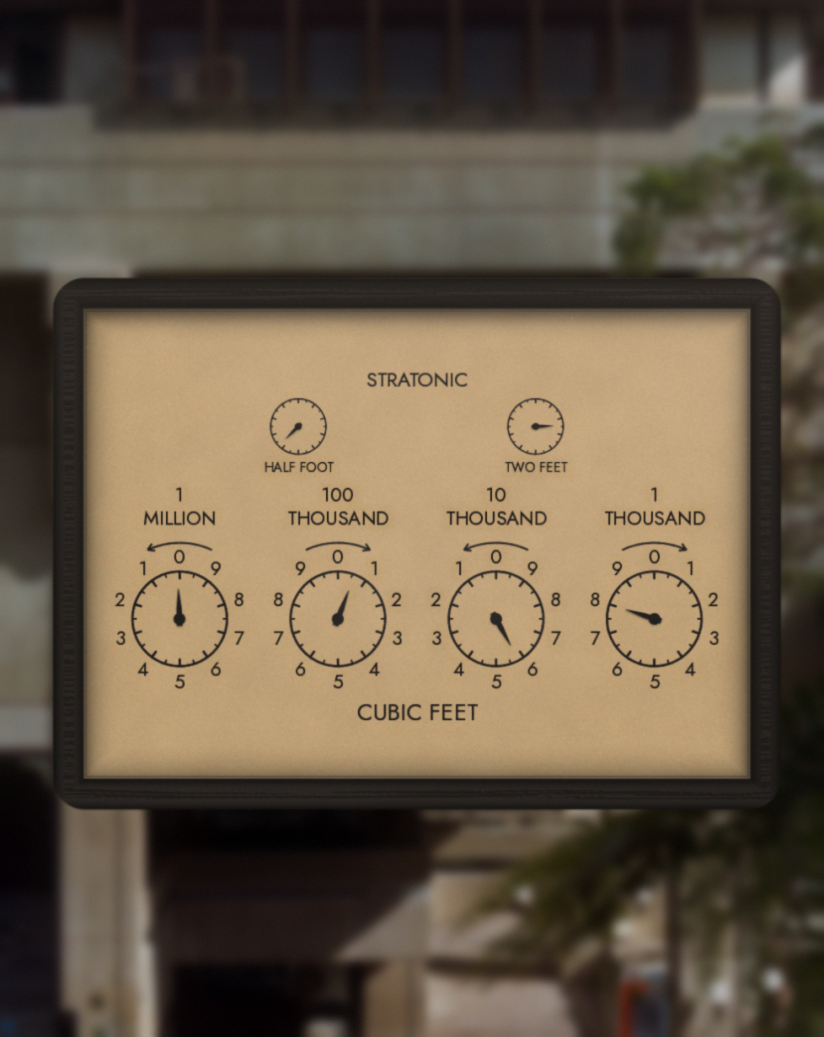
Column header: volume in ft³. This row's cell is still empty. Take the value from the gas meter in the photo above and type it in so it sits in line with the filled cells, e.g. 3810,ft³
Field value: 5800,ft³
